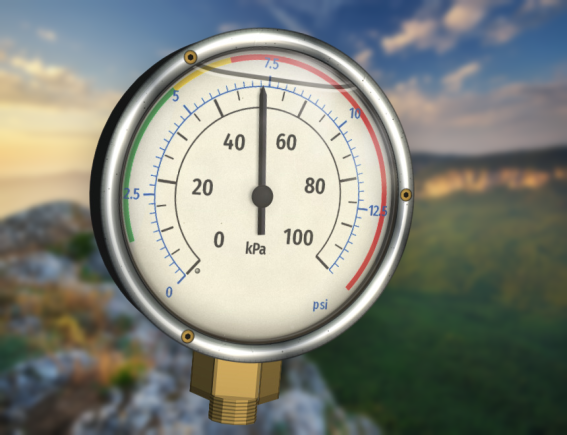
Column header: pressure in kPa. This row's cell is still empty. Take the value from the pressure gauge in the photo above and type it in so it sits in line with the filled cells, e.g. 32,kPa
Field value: 50,kPa
